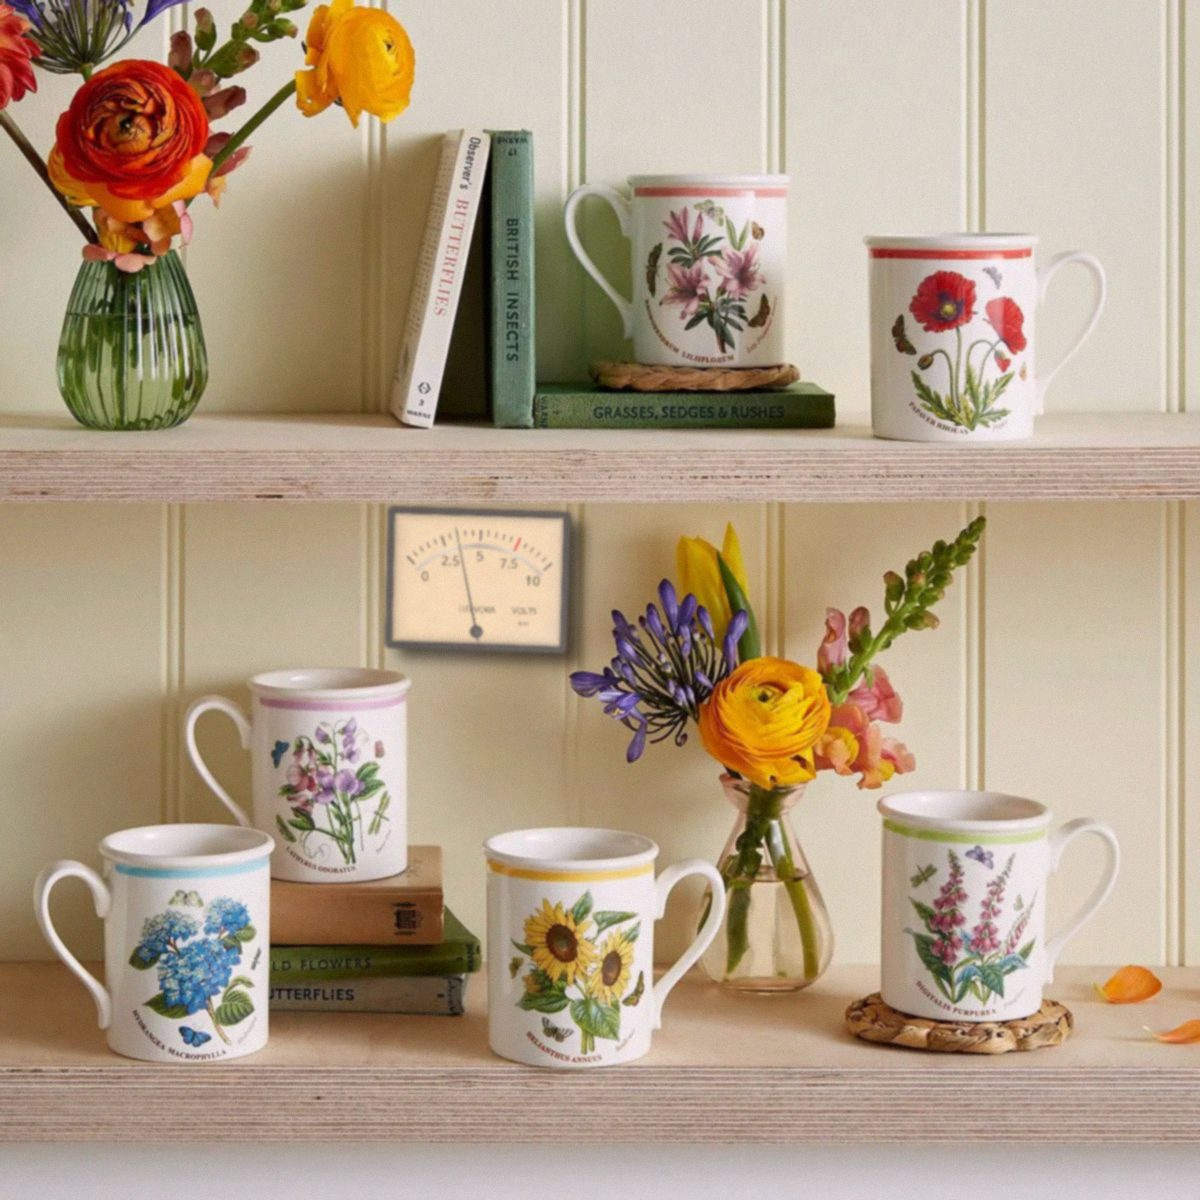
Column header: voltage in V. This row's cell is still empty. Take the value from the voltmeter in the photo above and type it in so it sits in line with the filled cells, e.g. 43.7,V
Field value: 3.5,V
